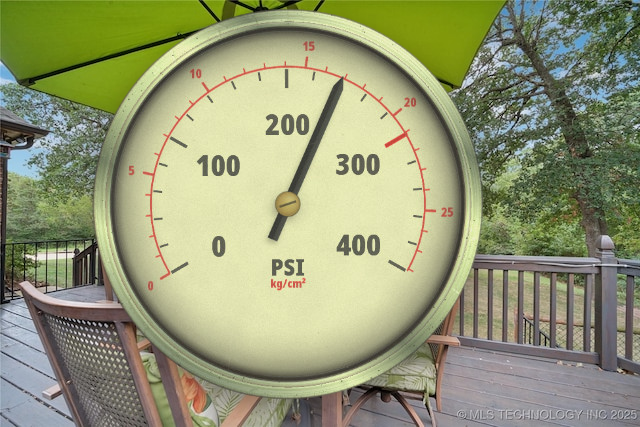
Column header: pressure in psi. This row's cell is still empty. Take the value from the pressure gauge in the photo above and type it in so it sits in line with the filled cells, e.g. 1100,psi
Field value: 240,psi
